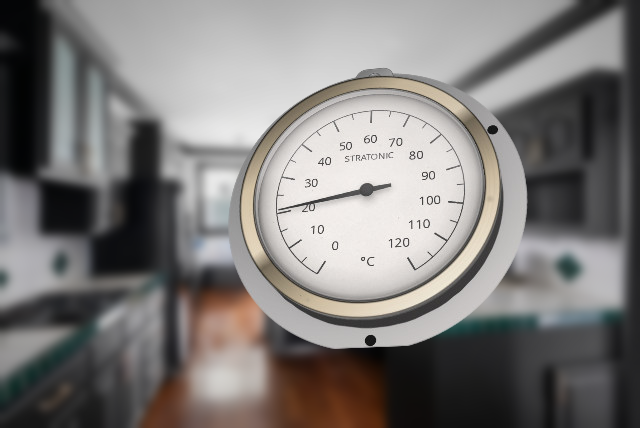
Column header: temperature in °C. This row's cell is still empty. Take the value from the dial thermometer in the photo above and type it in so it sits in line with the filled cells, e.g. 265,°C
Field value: 20,°C
